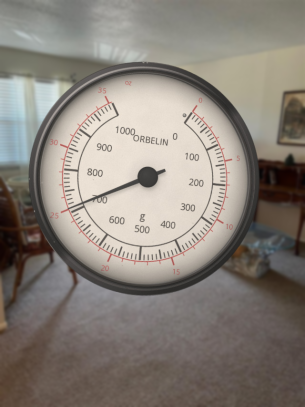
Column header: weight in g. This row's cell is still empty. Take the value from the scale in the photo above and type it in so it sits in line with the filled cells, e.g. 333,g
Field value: 710,g
